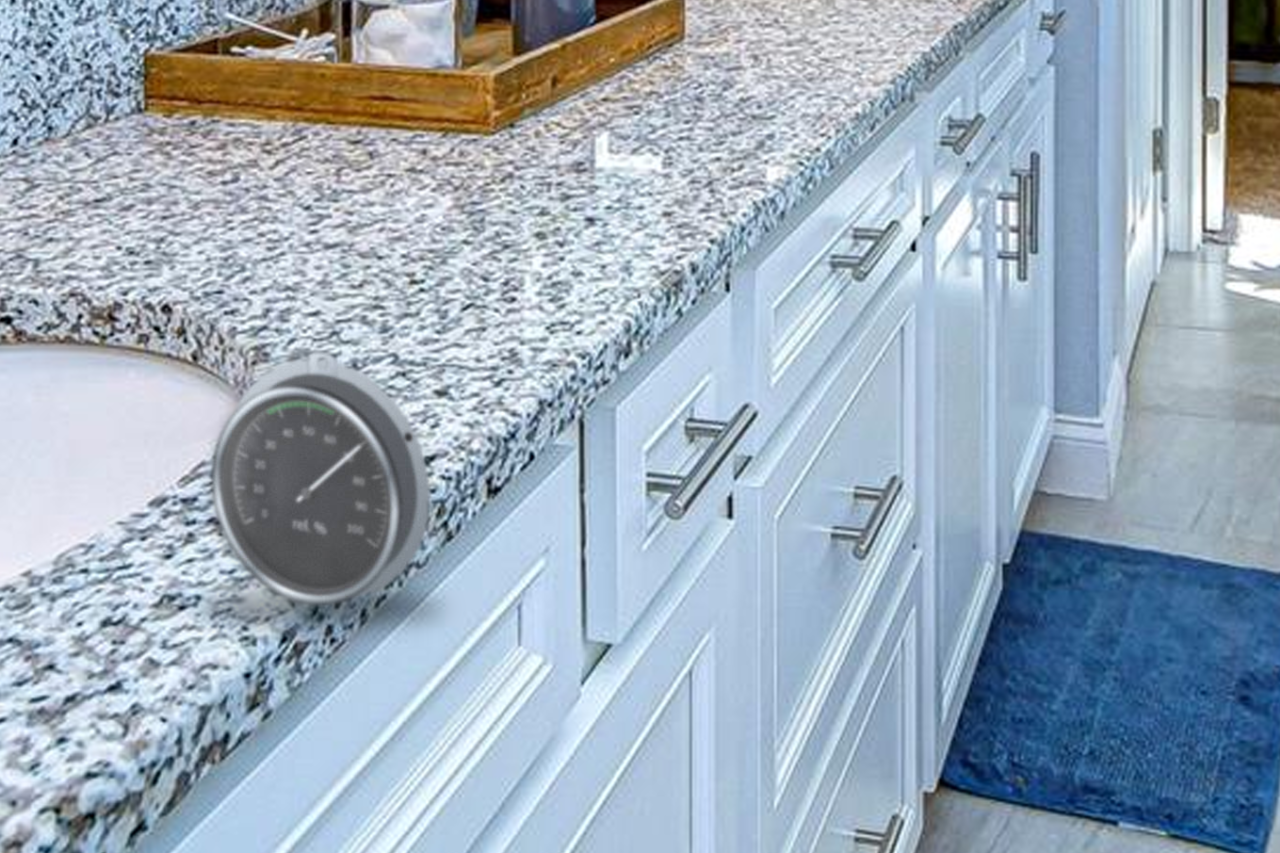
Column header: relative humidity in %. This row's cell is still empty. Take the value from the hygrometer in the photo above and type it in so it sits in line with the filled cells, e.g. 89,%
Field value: 70,%
